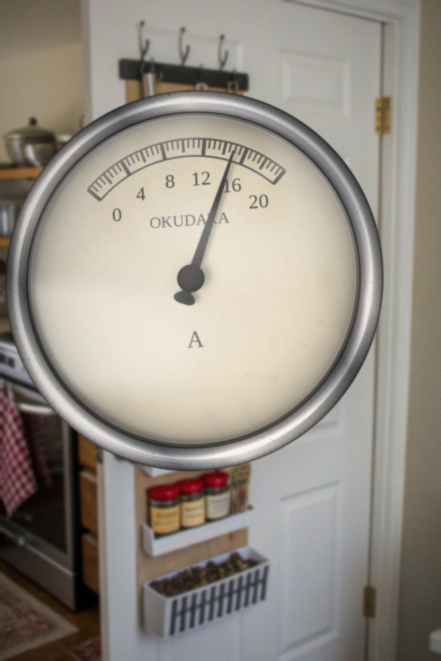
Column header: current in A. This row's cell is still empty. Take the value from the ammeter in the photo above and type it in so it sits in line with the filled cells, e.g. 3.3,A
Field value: 15,A
